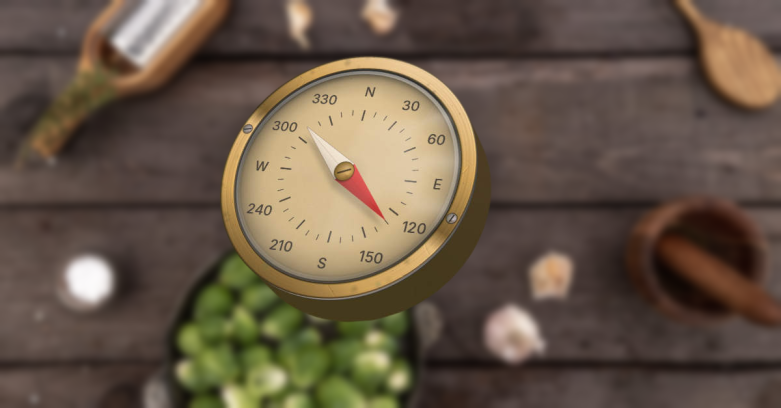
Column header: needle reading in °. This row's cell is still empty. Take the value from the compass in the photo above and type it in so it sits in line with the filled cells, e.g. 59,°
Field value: 130,°
